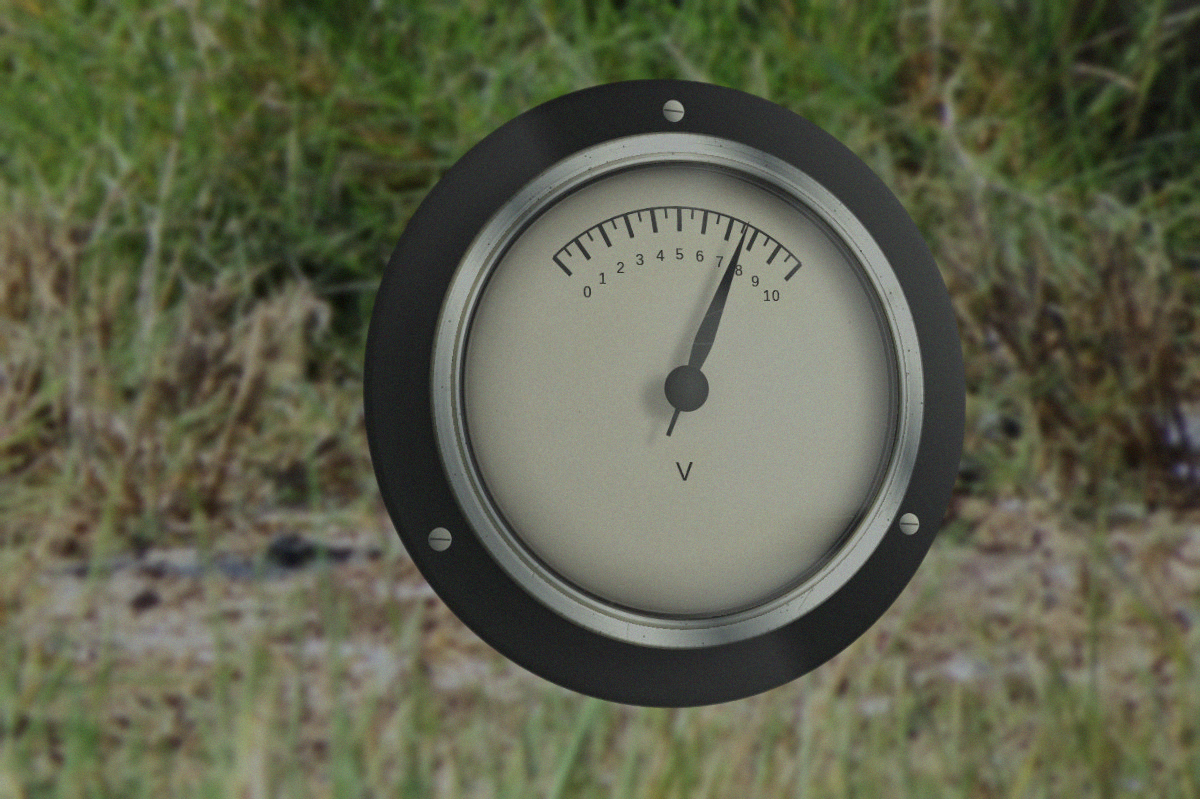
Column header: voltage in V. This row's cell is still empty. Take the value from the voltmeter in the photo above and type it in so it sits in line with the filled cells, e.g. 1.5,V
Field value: 7.5,V
